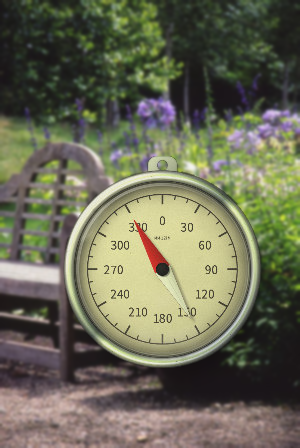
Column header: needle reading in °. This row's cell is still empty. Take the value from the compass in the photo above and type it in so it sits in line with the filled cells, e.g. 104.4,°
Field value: 330,°
